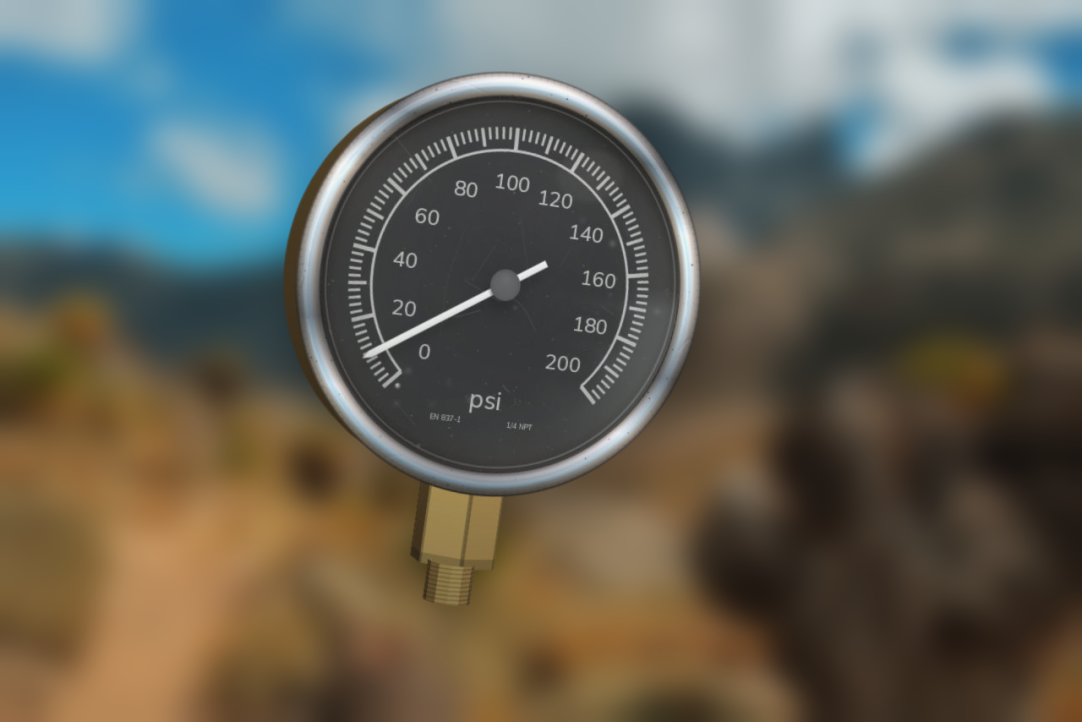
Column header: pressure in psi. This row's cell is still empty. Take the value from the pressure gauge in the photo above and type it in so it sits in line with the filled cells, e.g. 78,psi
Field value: 10,psi
